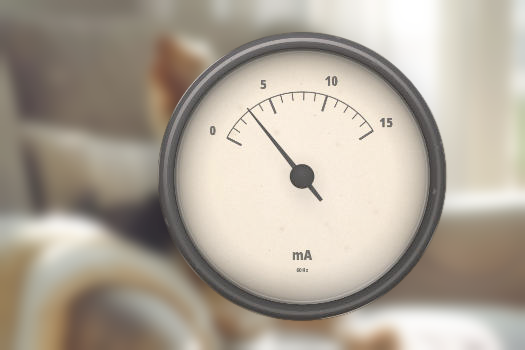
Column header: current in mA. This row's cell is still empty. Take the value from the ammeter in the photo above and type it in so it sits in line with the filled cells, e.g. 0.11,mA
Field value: 3,mA
